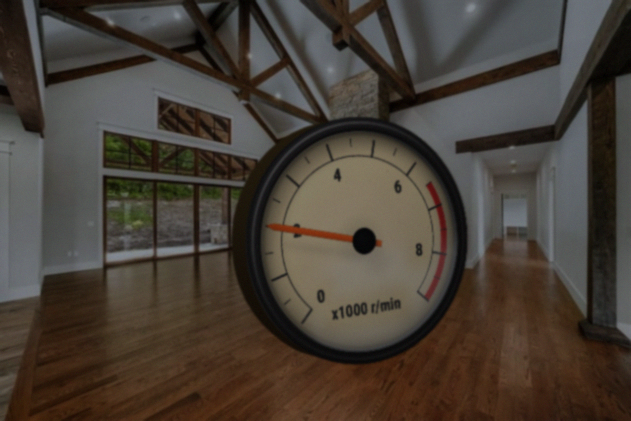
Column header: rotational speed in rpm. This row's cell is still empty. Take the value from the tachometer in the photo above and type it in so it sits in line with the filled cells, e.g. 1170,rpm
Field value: 2000,rpm
